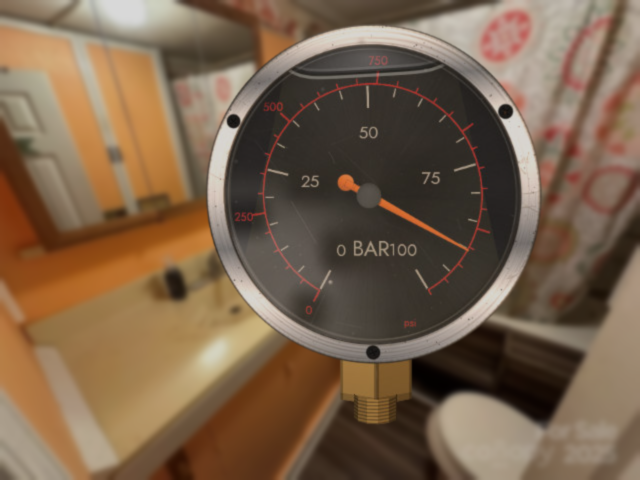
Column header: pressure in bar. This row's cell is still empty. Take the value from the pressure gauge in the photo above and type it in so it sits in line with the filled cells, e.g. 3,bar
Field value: 90,bar
